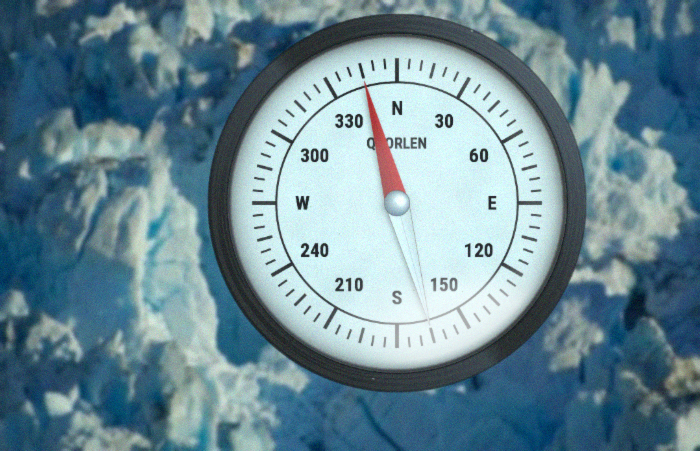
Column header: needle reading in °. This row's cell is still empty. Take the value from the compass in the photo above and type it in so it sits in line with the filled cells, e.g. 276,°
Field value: 345,°
